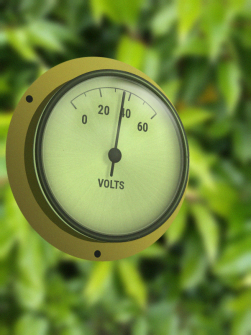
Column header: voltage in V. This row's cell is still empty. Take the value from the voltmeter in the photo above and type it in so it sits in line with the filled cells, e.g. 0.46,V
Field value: 35,V
